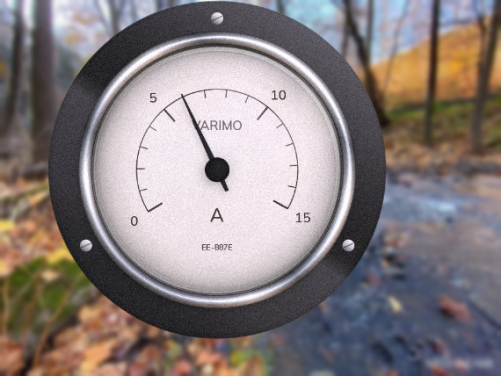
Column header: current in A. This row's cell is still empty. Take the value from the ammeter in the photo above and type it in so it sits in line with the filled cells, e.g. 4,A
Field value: 6,A
